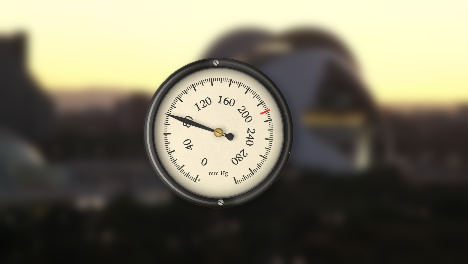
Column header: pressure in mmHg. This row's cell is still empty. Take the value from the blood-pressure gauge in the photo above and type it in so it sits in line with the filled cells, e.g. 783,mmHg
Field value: 80,mmHg
